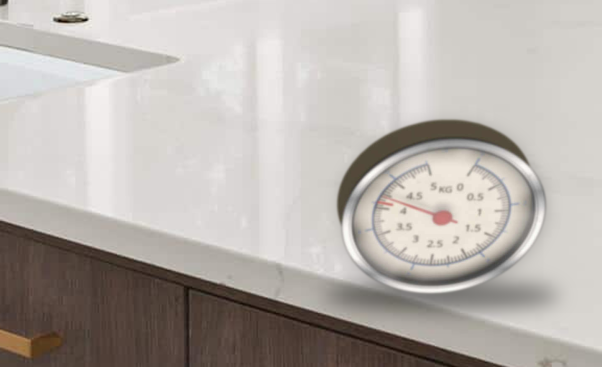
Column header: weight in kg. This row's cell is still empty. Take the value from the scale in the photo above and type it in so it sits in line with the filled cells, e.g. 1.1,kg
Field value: 4.25,kg
